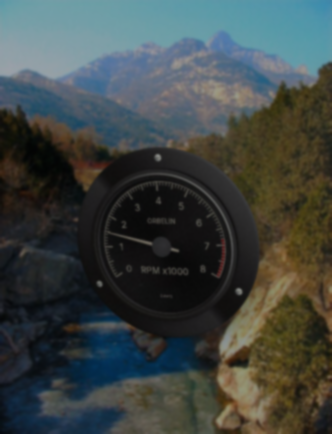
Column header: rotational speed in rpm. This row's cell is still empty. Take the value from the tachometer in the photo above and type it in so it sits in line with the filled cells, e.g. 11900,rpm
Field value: 1500,rpm
